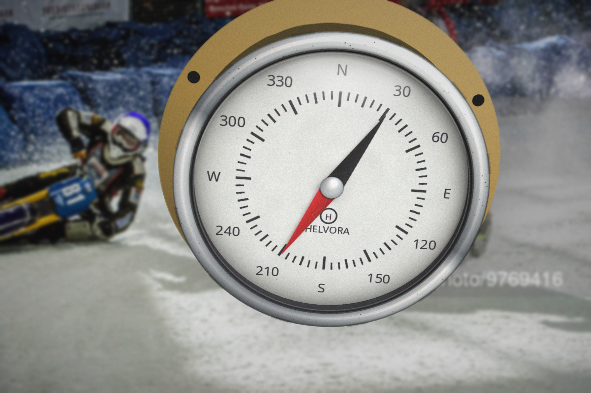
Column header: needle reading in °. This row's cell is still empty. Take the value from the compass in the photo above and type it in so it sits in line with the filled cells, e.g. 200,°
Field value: 210,°
